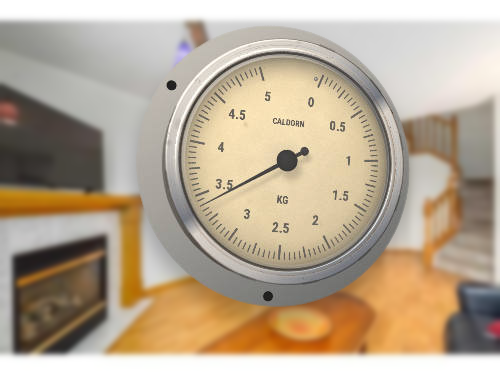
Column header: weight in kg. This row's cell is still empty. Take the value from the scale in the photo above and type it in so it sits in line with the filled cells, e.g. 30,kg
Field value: 3.4,kg
